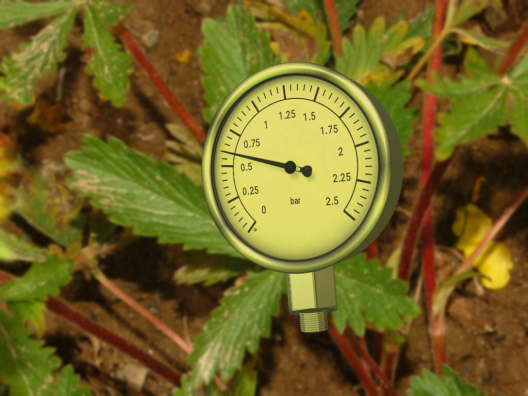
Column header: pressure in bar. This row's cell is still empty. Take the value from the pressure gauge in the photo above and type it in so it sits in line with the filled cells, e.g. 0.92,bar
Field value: 0.6,bar
